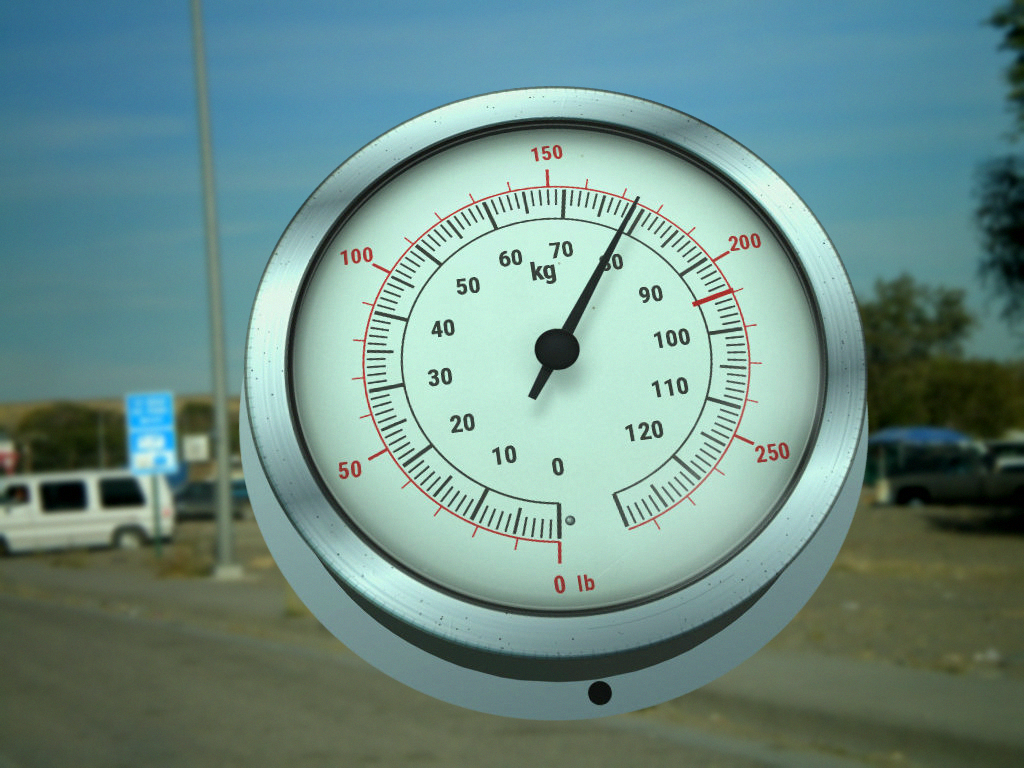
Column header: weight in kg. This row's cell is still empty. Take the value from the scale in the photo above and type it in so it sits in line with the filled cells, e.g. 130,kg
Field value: 79,kg
